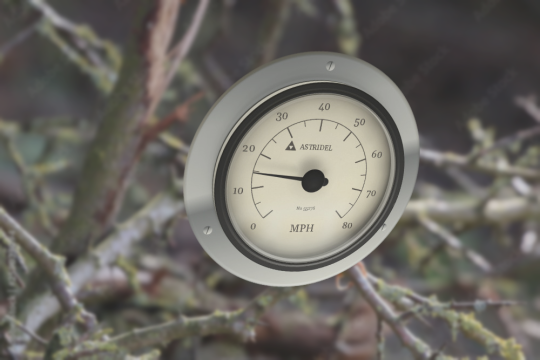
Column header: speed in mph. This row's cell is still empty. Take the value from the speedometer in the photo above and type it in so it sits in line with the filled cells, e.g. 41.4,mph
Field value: 15,mph
